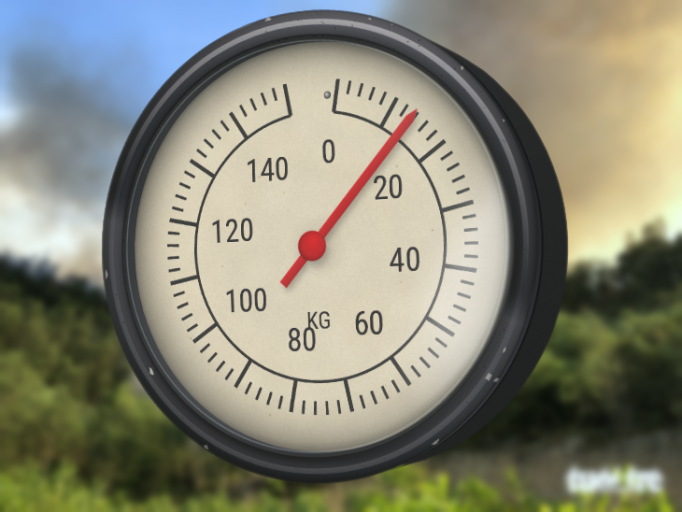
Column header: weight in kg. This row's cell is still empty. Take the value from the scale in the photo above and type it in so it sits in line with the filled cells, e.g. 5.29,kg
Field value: 14,kg
